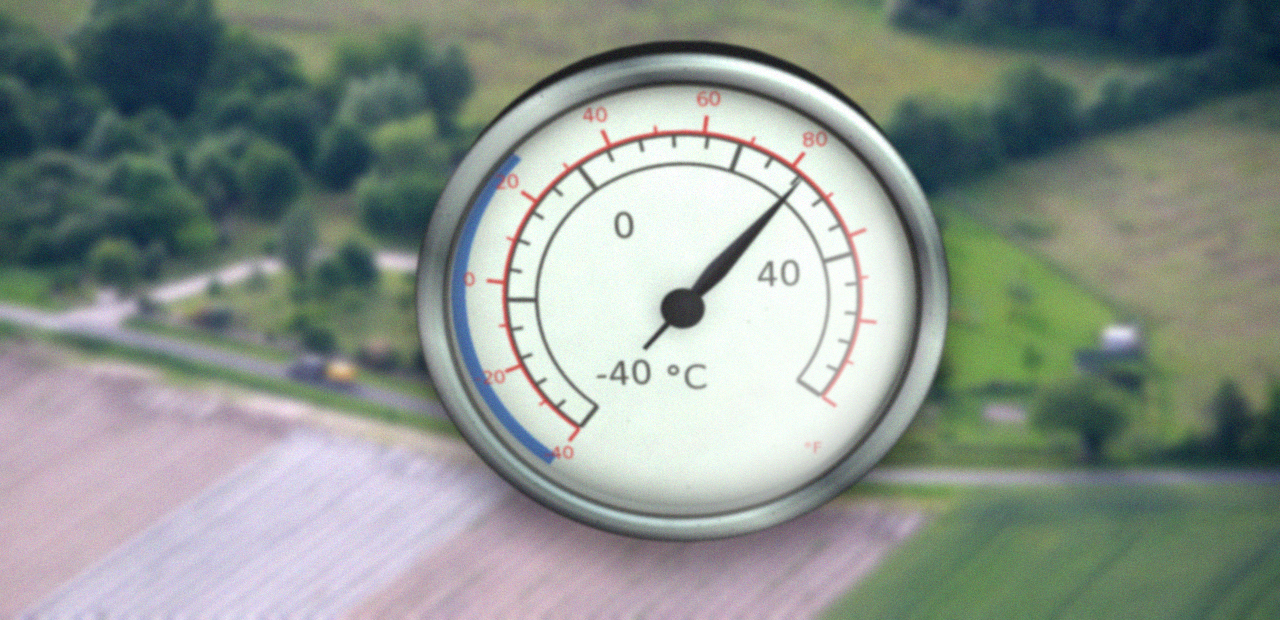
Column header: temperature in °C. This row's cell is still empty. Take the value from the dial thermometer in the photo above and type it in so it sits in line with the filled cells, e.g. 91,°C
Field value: 28,°C
